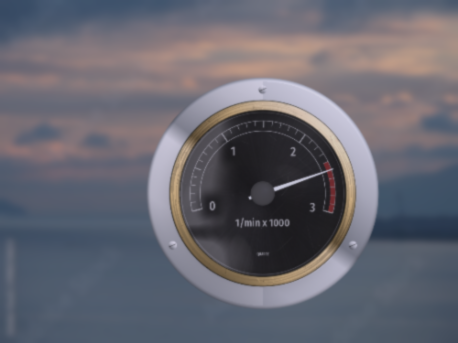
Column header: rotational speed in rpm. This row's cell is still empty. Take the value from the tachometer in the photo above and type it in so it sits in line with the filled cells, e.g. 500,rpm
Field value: 2500,rpm
